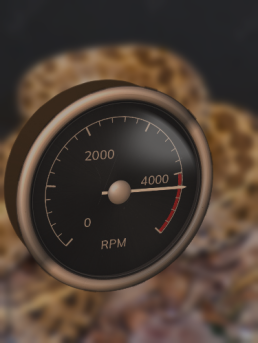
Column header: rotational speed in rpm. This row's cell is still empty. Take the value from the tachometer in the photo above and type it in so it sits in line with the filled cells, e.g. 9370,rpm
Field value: 4200,rpm
